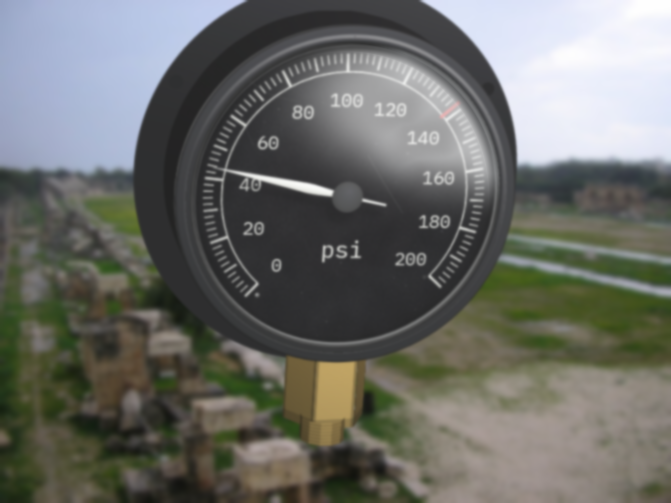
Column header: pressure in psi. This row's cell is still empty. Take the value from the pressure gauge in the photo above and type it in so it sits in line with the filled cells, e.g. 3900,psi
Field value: 44,psi
